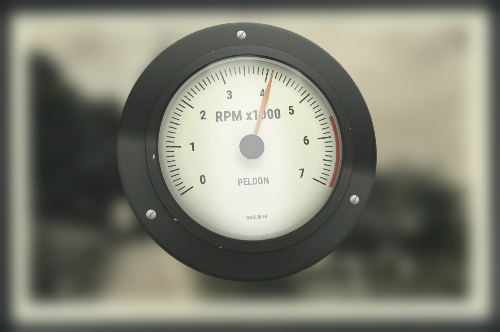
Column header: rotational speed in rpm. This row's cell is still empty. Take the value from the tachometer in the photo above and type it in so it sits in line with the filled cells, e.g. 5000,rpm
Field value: 4100,rpm
